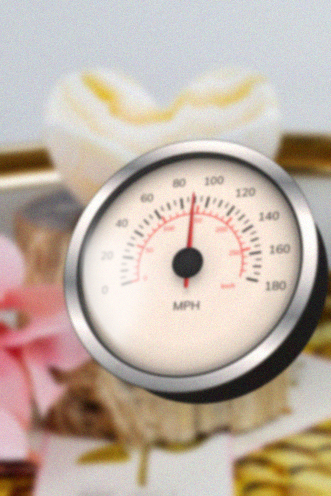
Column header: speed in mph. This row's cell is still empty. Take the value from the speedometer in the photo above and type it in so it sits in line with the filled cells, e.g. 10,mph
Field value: 90,mph
